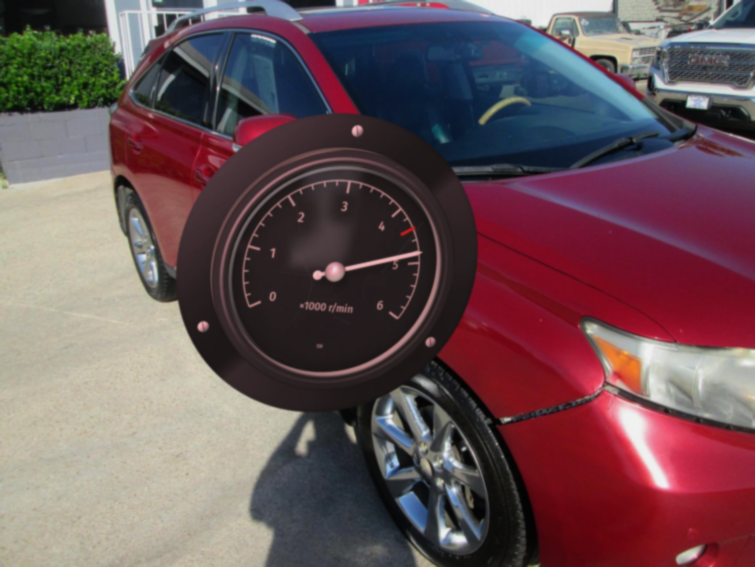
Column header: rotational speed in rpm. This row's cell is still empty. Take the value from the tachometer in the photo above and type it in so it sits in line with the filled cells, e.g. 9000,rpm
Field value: 4800,rpm
